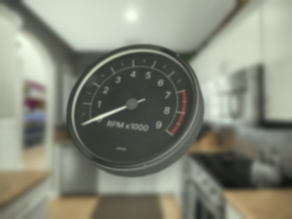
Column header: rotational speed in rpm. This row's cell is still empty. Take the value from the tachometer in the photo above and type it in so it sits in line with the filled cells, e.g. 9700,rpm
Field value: 0,rpm
